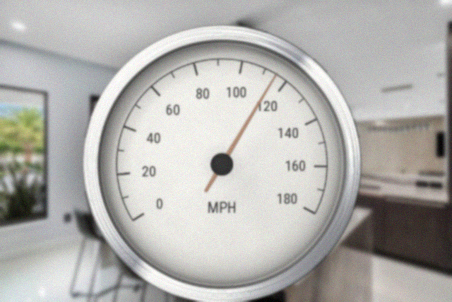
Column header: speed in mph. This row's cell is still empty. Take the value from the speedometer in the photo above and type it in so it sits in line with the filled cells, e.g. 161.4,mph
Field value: 115,mph
